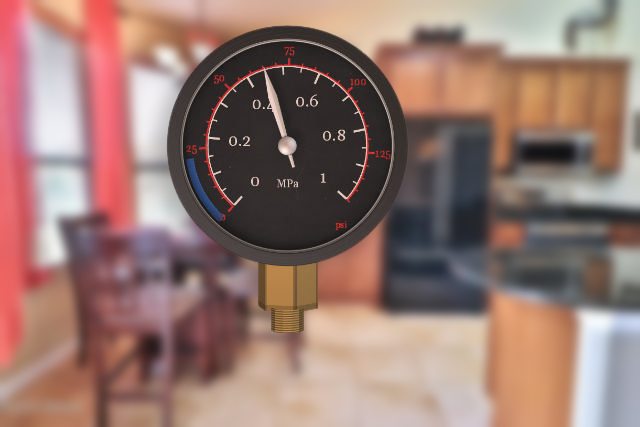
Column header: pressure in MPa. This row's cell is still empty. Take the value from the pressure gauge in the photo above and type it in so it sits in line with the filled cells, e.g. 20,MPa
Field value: 0.45,MPa
